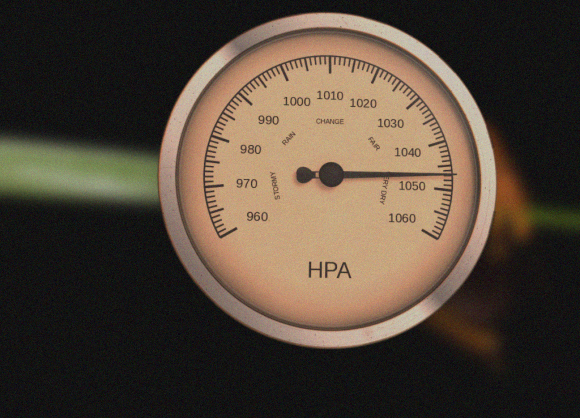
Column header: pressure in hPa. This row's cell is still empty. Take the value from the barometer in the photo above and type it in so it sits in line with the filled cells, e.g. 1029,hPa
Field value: 1047,hPa
